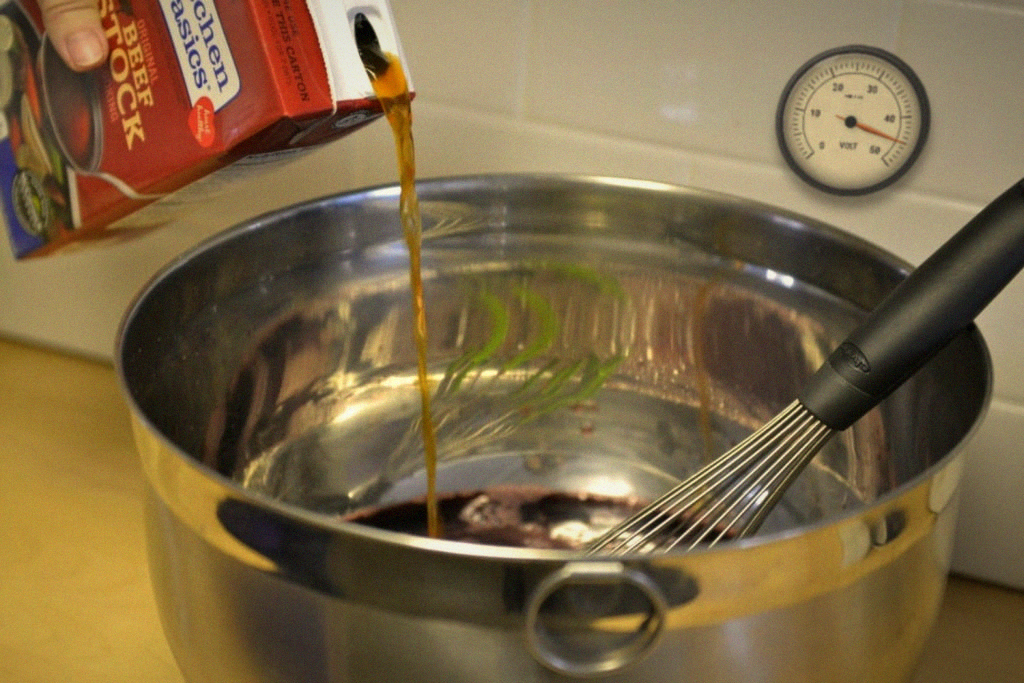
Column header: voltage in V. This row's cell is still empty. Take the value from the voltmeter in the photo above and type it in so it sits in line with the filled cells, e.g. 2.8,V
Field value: 45,V
